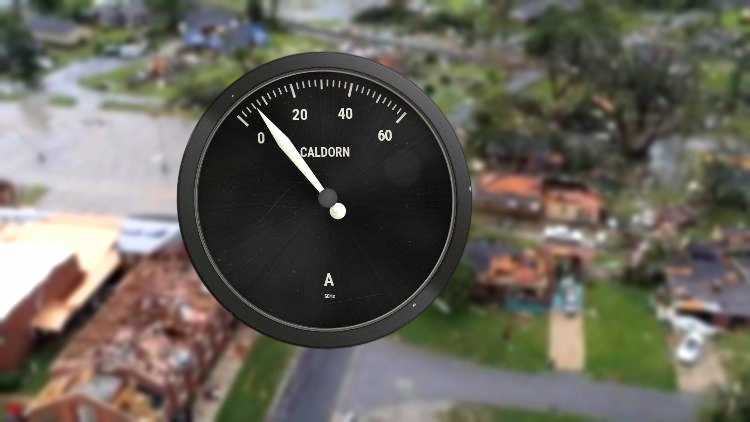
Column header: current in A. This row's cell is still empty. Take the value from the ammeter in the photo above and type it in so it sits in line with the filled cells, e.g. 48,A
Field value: 6,A
